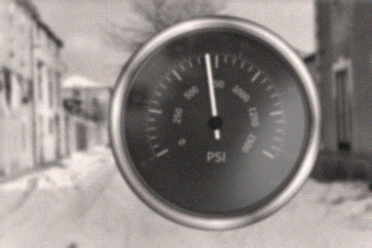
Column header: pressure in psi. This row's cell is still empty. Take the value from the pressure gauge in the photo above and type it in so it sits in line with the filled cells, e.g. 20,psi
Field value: 700,psi
